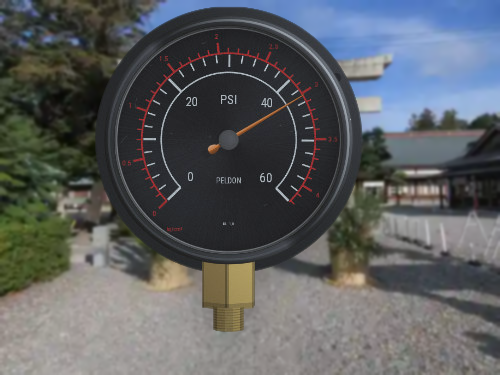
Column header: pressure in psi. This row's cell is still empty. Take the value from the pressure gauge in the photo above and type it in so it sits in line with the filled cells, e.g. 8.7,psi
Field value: 43,psi
